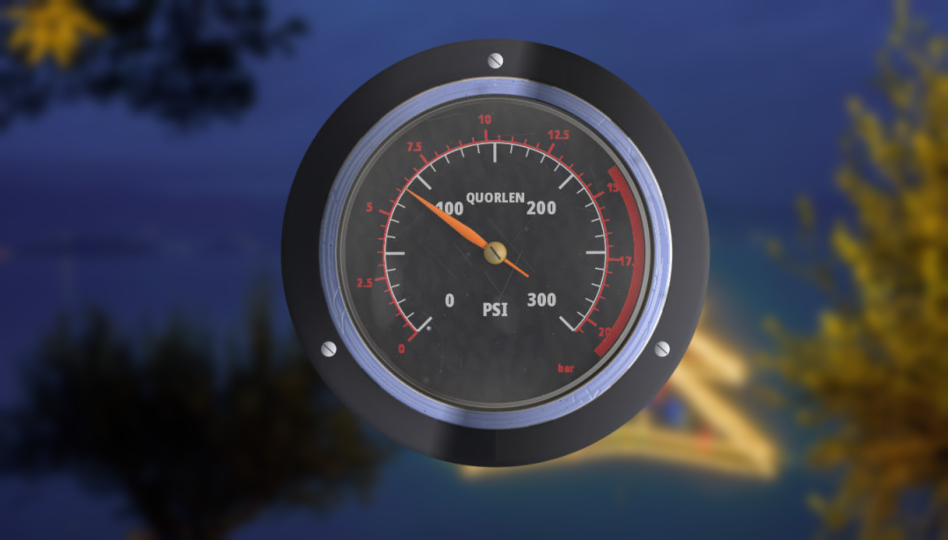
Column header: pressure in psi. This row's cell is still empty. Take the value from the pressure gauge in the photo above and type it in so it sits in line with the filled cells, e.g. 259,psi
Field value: 90,psi
